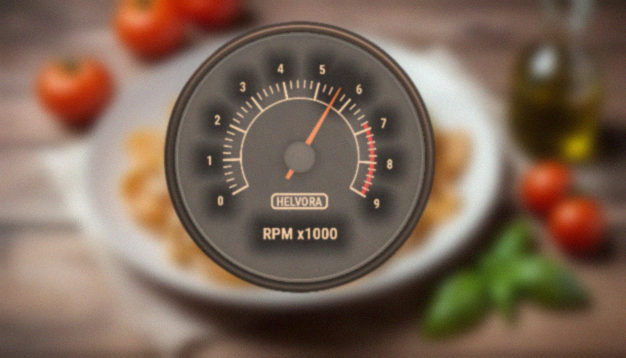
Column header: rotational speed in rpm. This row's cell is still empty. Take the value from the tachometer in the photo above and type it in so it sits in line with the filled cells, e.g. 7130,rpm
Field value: 5600,rpm
